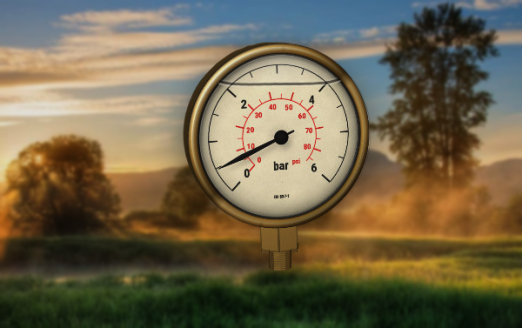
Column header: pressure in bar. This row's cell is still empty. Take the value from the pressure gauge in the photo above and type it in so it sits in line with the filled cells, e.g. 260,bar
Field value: 0.5,bar
